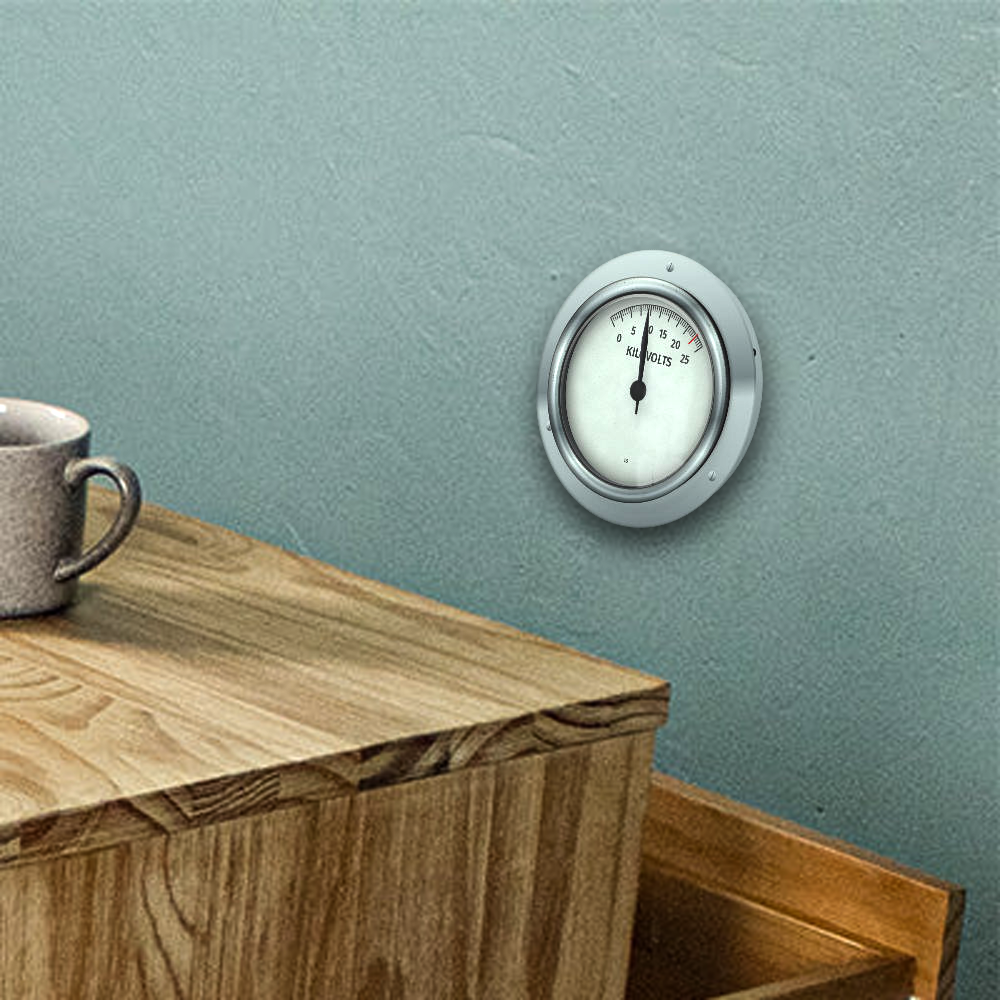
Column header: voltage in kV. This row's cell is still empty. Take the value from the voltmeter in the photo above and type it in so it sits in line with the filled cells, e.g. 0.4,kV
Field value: 10,kV
